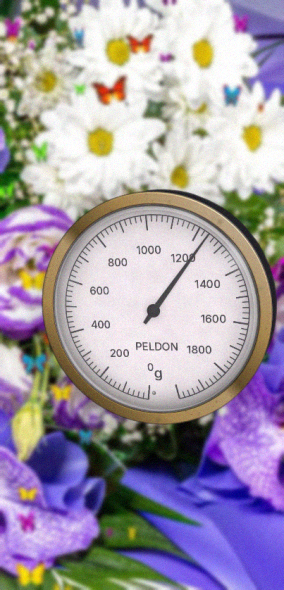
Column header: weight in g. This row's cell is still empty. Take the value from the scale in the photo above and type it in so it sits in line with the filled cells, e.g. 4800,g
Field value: 1240,g
